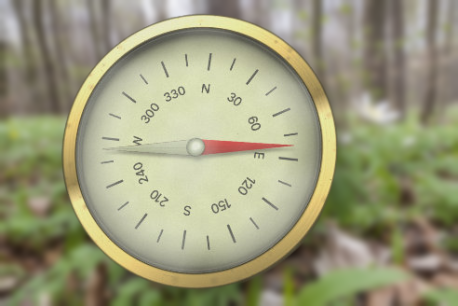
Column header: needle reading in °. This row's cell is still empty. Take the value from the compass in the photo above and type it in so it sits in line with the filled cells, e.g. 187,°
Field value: 82.5,°
